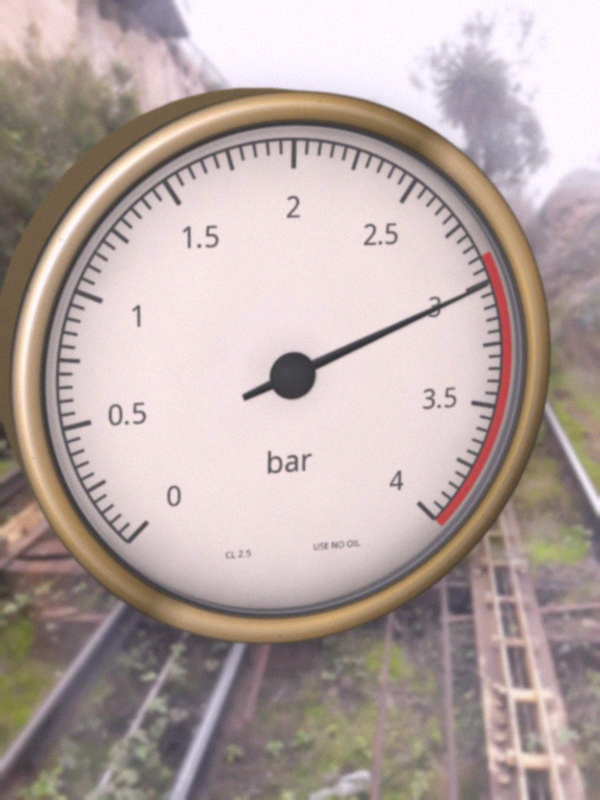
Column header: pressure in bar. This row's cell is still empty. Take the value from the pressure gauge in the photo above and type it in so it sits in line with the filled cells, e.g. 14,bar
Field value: 3,bar
